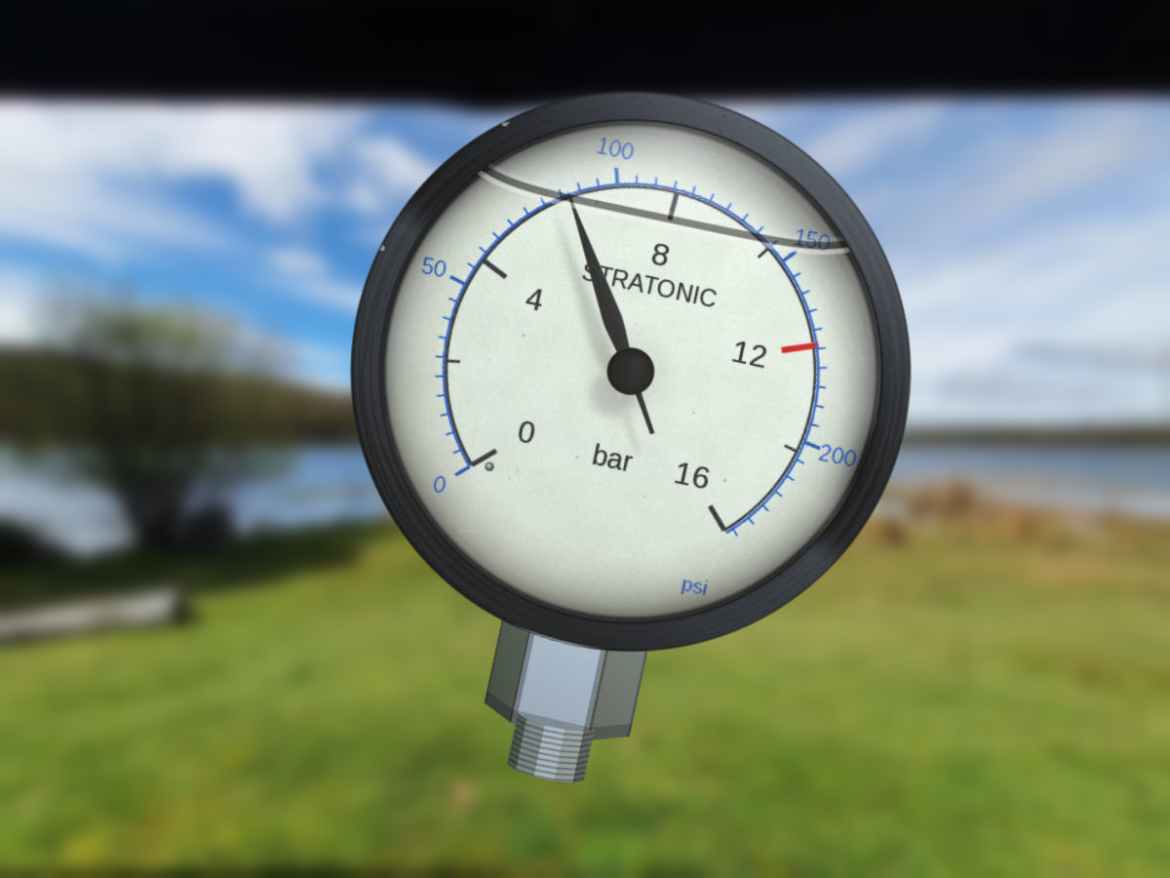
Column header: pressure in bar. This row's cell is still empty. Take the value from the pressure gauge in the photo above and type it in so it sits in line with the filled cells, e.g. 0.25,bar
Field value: 6,bar
